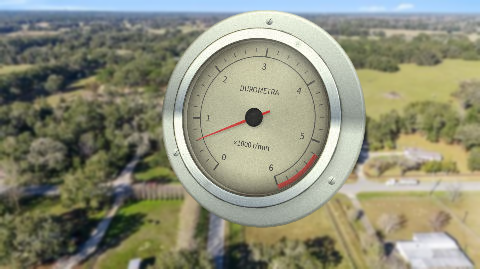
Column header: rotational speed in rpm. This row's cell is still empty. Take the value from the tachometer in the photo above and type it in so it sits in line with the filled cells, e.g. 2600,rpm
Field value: 600,rpm
